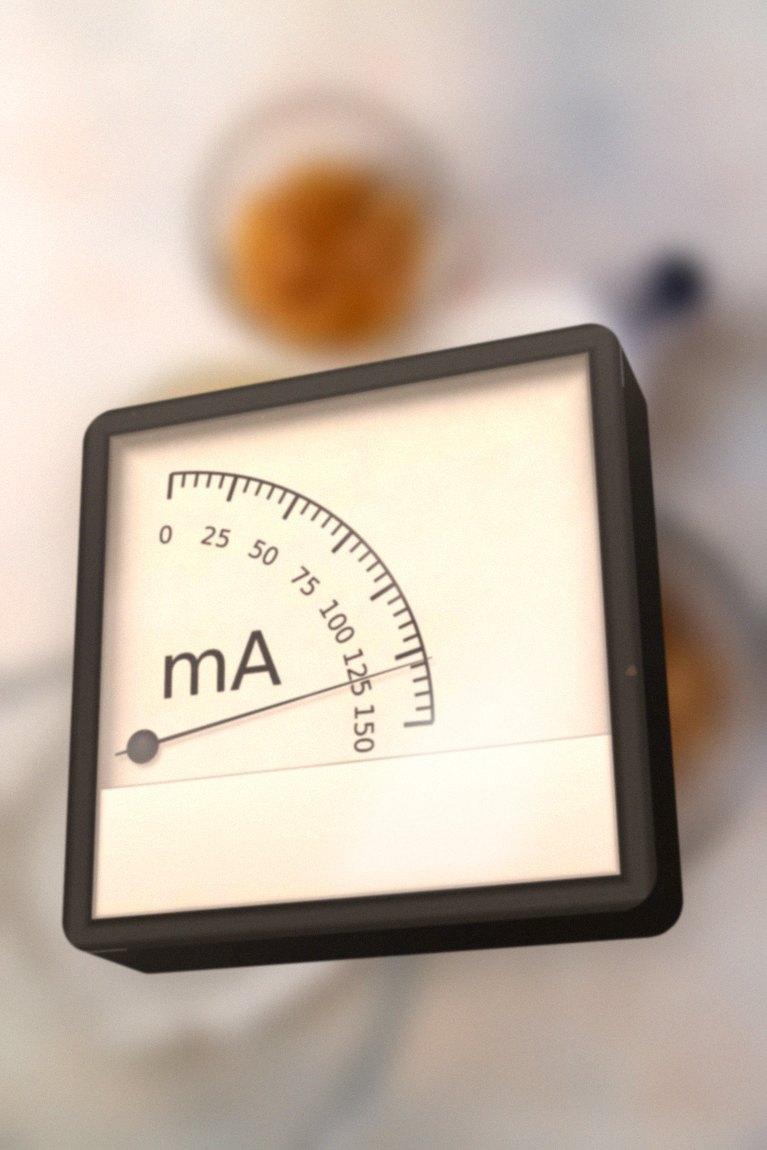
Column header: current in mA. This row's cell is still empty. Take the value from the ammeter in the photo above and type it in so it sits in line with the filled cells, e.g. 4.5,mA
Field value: 130,mA
